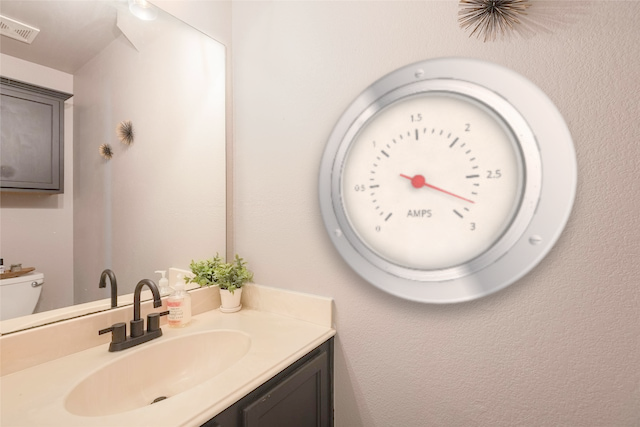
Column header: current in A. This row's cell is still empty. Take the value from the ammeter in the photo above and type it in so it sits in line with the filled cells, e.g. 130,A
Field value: 2.8,A
